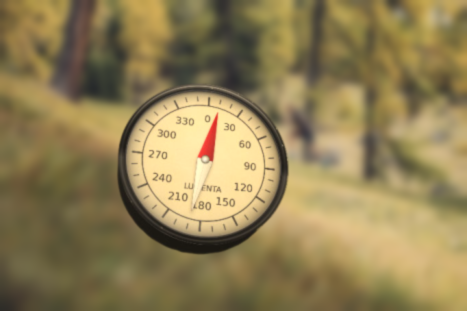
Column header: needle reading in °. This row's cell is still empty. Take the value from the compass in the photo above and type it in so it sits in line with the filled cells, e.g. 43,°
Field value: 10,°
